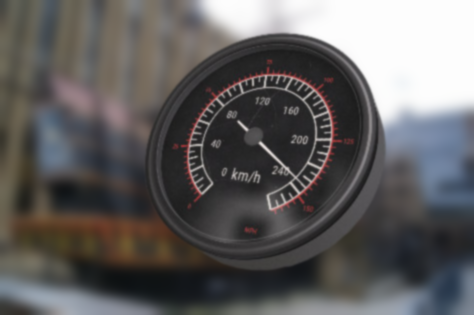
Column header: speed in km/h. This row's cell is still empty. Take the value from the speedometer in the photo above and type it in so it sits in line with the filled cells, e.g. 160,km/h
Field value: 235,km/h
